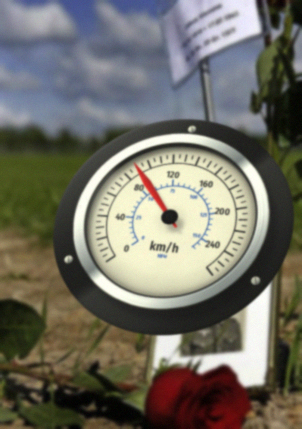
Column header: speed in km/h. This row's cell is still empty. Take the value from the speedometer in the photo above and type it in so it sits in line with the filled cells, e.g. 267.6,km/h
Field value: 90,km/h
